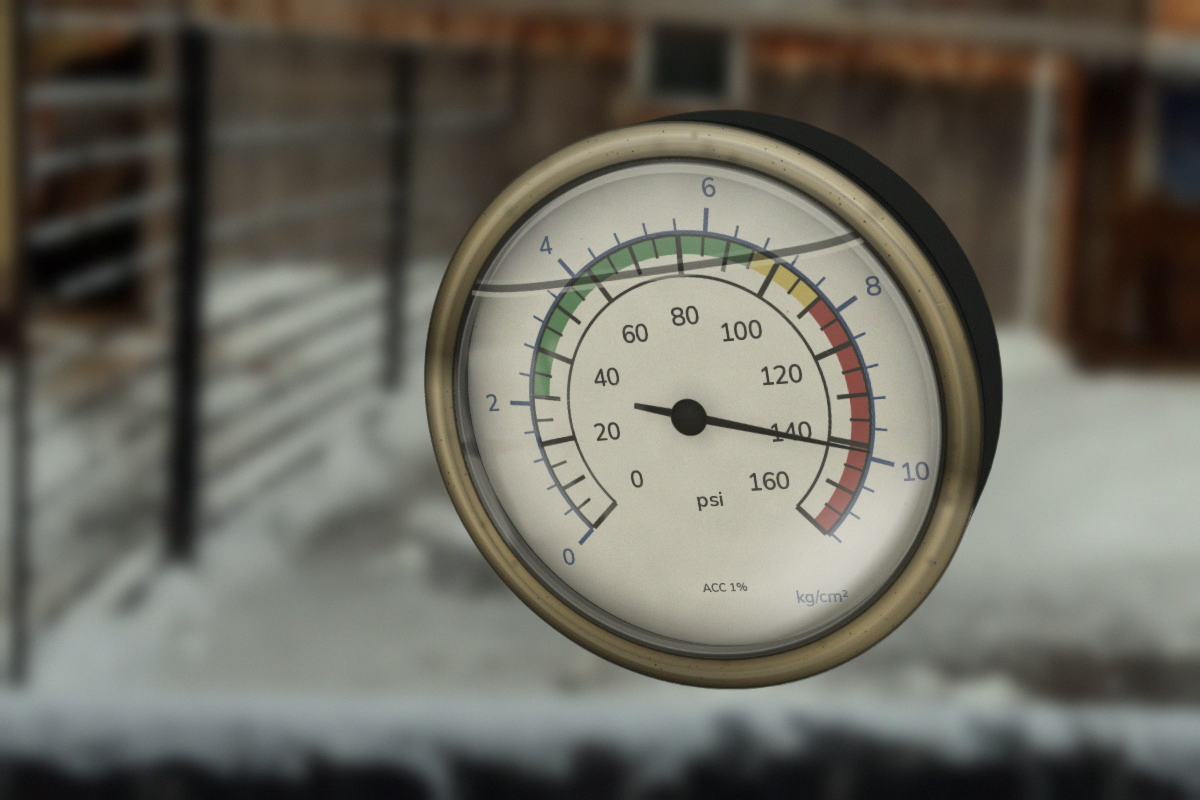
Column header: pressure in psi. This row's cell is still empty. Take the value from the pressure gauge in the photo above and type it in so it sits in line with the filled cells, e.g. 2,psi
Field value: 140,psi
